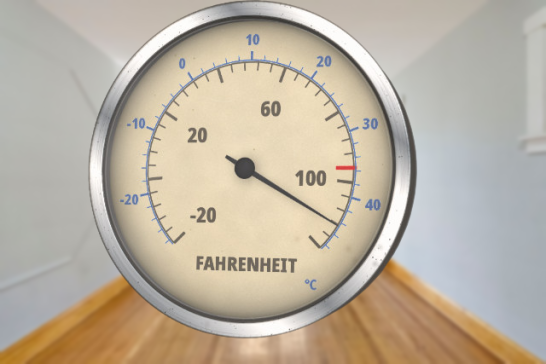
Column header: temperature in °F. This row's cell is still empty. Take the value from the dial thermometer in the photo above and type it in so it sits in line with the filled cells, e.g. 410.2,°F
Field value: 112,°F
